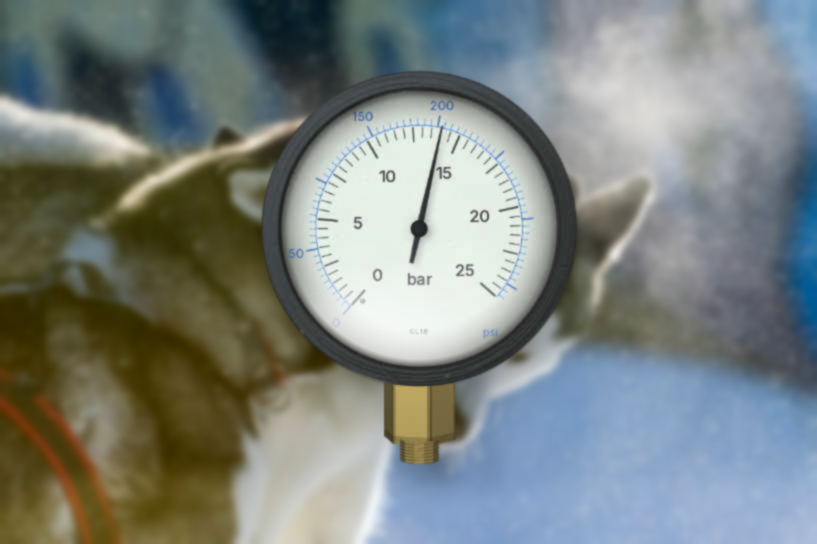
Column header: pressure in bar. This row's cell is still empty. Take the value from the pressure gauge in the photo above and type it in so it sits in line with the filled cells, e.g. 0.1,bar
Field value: 14,bar
